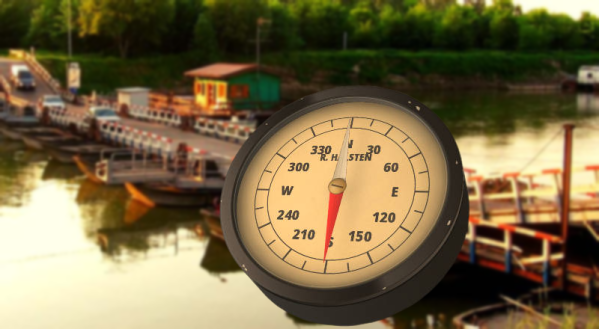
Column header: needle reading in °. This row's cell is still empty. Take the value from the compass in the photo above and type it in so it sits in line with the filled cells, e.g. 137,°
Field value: 180,°
